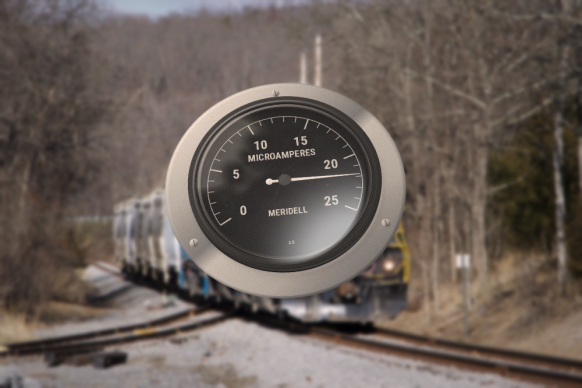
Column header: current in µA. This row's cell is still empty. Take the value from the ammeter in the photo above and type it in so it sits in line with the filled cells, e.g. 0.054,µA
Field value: 22,µA
